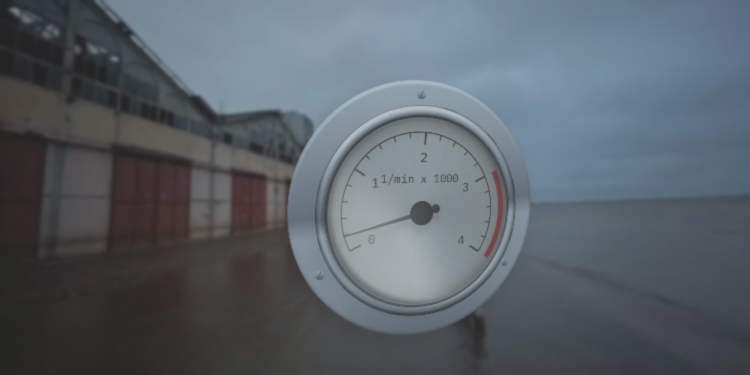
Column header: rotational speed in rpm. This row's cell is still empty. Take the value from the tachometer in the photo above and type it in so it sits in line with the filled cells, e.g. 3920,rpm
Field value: 200,rpm
